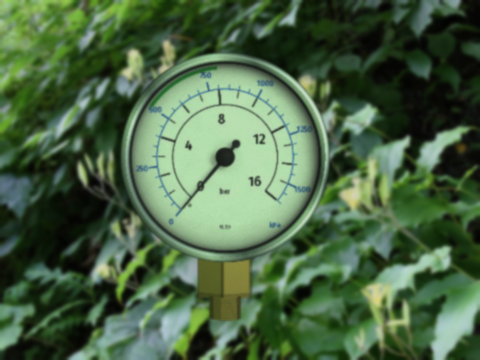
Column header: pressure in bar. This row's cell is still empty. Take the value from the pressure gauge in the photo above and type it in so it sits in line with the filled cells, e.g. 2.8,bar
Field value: 0,bar
